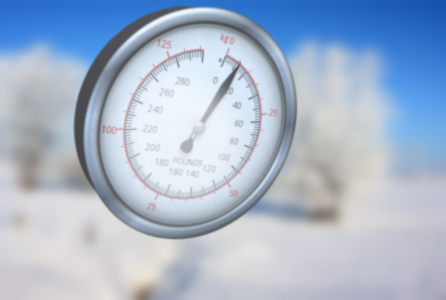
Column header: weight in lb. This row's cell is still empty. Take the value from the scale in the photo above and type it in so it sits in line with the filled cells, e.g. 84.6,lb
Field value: 10,lb
